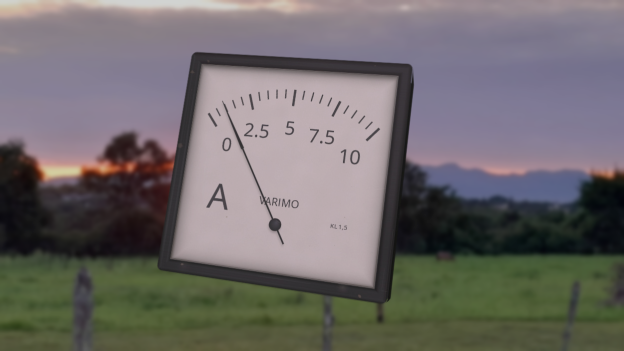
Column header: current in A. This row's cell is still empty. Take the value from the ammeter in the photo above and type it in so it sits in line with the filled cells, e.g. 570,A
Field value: 1,A
